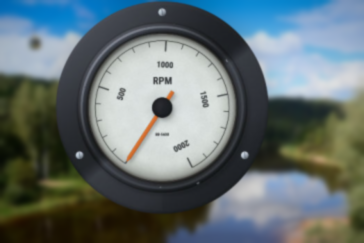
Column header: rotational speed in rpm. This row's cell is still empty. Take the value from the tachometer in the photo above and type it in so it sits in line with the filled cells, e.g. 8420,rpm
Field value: 0,rpm
